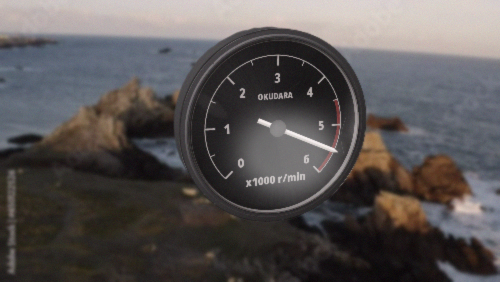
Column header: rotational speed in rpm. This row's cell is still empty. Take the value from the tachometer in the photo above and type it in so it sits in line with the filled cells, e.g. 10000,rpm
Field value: 5500,rpm
